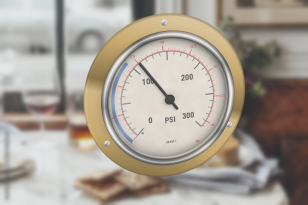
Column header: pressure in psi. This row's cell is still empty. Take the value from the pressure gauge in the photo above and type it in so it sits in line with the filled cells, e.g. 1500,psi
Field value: 110,psi
